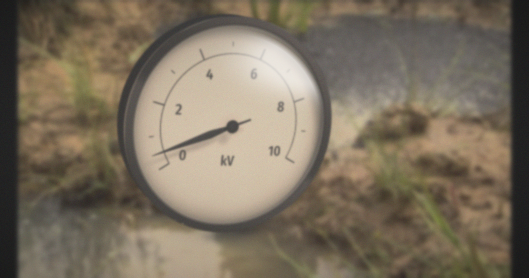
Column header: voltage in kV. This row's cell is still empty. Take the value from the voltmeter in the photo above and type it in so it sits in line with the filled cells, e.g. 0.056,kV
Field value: 0.5,kV
